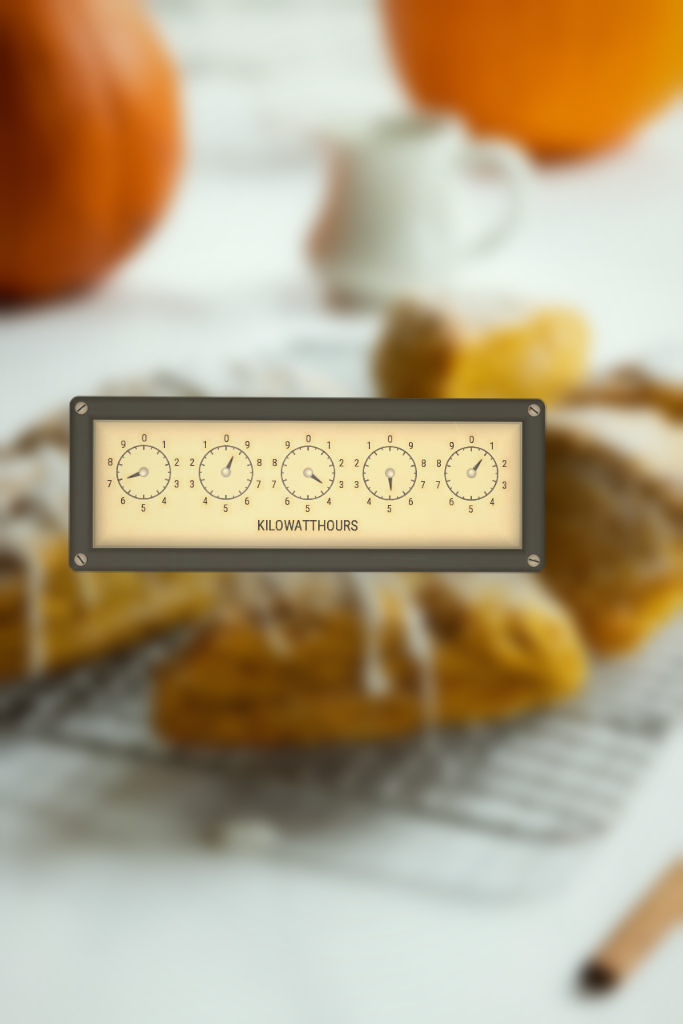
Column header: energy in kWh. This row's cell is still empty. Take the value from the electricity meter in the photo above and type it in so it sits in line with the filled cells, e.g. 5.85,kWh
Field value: 69351,kWh
